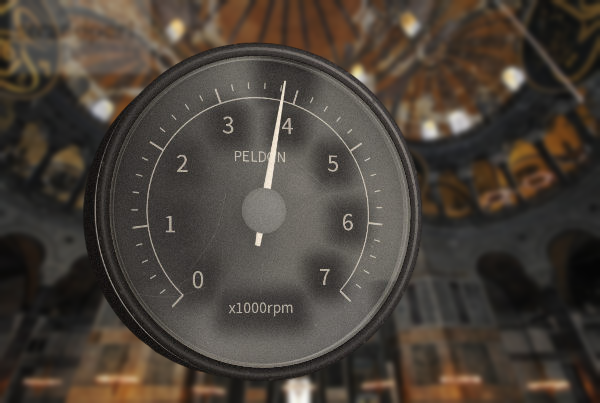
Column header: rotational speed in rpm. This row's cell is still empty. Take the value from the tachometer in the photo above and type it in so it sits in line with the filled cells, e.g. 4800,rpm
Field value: 3800,rpm
